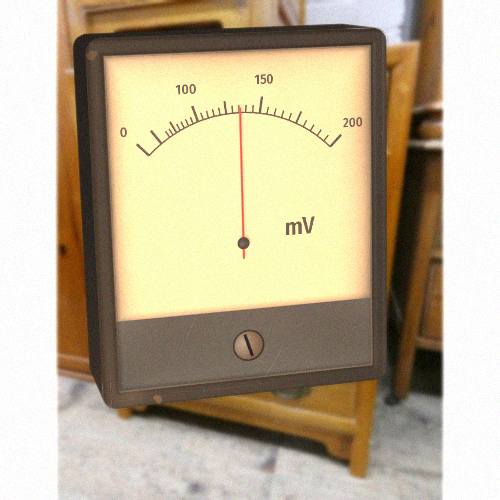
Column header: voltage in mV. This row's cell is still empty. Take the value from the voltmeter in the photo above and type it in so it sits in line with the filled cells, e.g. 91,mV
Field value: 135,mV
